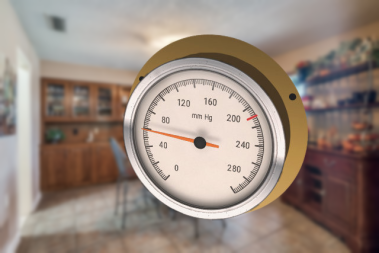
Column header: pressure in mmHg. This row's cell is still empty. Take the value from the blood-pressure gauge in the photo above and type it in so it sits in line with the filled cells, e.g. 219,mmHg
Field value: 60,mmHg
